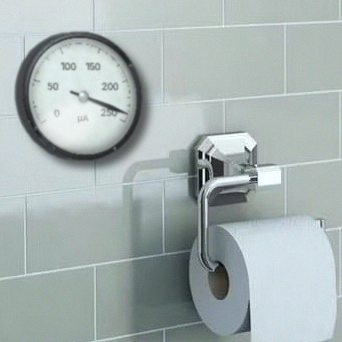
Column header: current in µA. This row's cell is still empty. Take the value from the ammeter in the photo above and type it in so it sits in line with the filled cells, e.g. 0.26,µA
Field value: 240,µA
